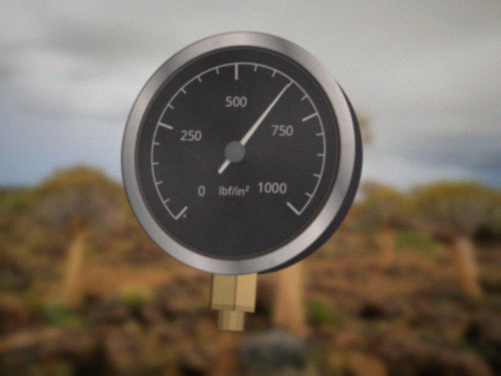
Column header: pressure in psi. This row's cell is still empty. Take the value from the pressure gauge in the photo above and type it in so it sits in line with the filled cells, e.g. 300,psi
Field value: 650,psi
